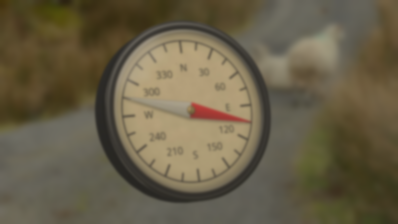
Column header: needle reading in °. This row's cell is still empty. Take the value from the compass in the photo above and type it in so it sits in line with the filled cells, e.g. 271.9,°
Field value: 105,°
